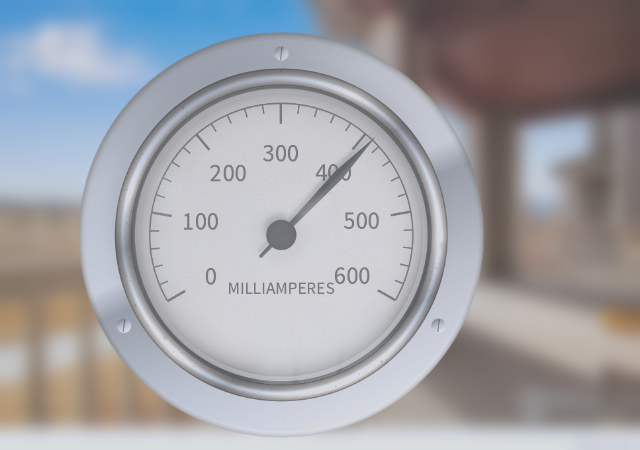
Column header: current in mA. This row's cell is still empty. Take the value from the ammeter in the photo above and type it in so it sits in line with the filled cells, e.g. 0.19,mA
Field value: 410,mA
